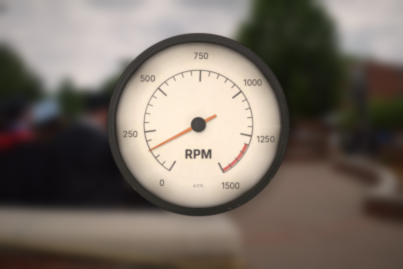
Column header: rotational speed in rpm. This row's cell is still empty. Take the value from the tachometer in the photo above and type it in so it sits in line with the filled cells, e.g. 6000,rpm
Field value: 150,rpm
